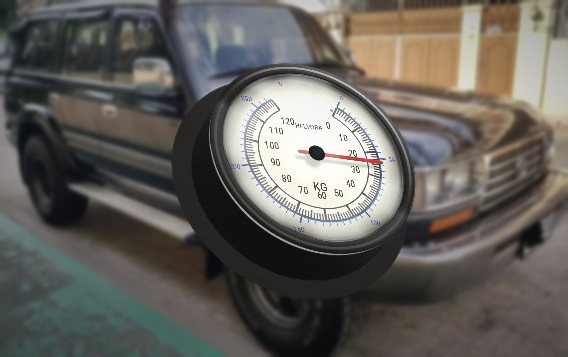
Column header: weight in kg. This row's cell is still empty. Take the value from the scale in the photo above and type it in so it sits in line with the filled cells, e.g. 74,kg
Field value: 25,kg
